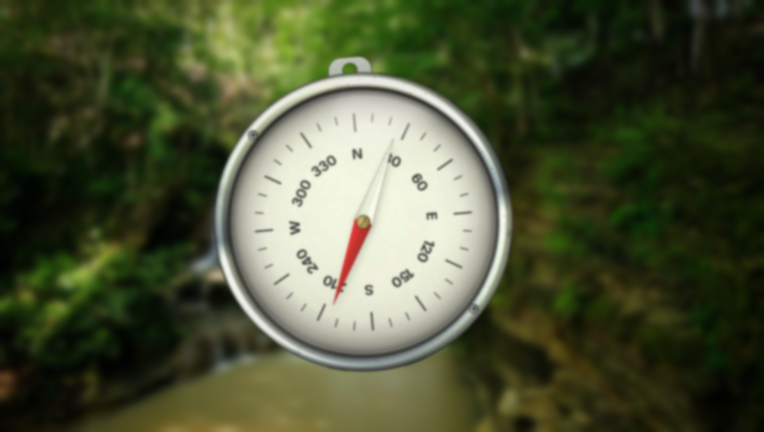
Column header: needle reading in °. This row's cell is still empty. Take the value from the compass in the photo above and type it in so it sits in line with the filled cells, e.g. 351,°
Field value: 205,°
